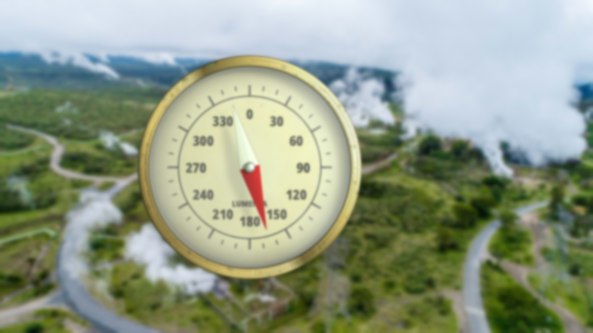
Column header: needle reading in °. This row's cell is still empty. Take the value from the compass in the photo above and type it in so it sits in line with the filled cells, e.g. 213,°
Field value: 165,°
